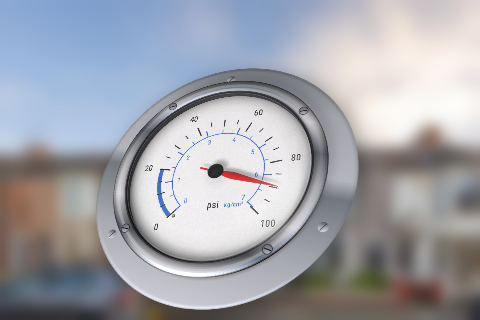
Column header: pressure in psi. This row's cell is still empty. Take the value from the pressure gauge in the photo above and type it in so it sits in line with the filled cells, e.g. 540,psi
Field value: 90,psi
